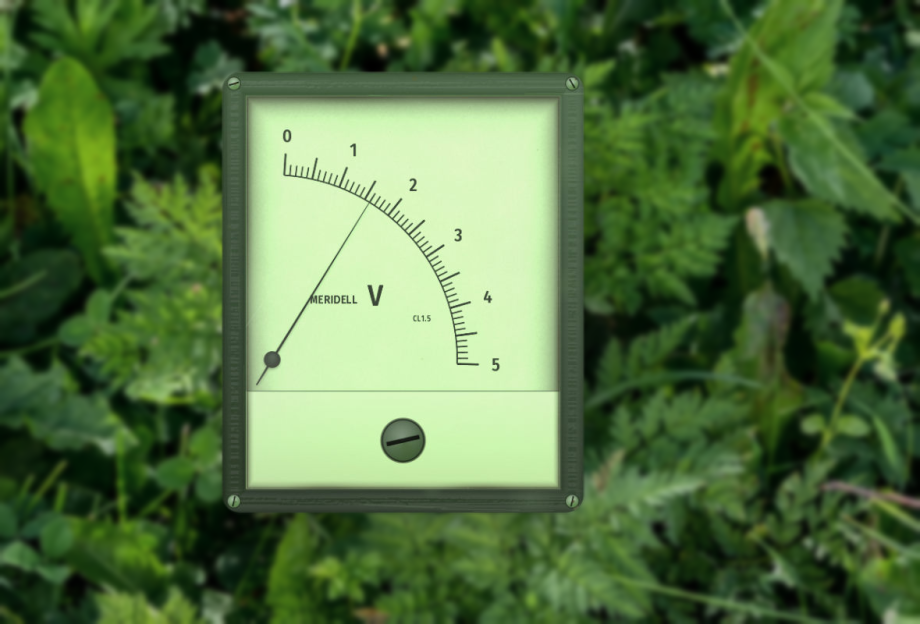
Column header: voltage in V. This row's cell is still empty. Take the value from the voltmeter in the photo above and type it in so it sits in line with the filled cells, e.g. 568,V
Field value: 1.6,V
